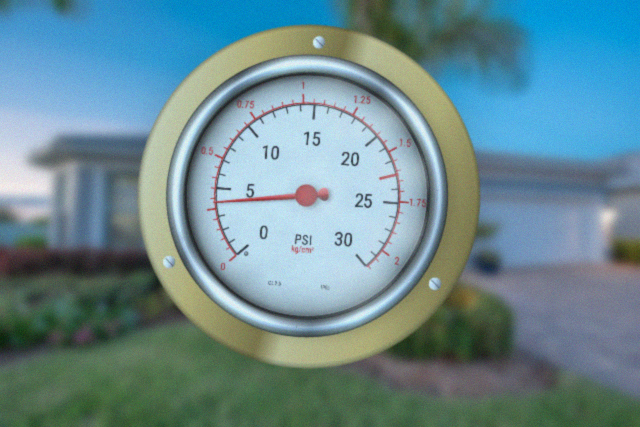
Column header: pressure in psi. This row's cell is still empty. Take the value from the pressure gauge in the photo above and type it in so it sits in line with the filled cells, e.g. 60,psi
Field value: 4,psi
